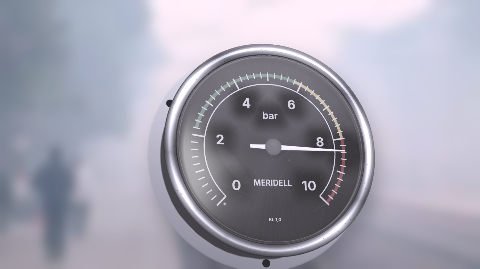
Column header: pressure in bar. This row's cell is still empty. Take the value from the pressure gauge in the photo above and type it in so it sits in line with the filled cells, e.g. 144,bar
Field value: 8.4,bar
